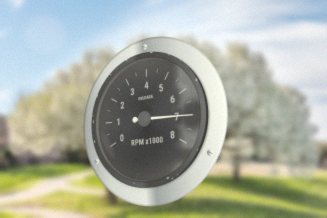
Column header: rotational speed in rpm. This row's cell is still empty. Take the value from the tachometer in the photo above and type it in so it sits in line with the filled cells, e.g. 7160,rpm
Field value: 7000,rpm
